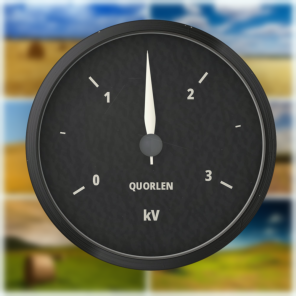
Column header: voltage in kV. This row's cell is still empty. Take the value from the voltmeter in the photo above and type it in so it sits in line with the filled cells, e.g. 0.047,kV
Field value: 1.5,kV
